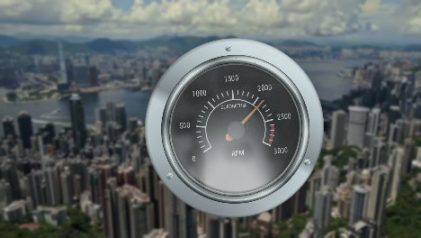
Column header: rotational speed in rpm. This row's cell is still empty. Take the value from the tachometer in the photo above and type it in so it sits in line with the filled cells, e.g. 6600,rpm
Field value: 2100,rpm
